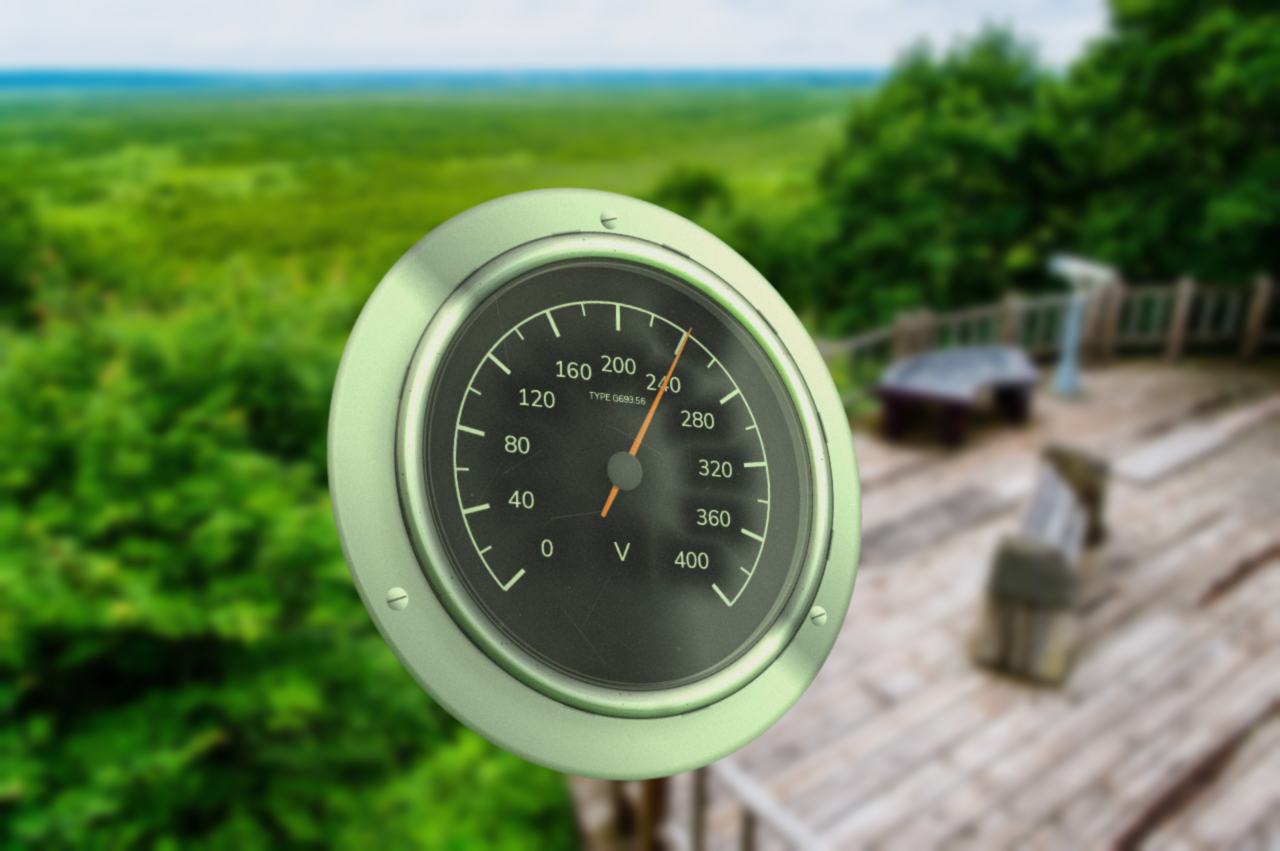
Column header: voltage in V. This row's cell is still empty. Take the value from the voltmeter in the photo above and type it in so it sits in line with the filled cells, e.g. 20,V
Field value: 240,V
